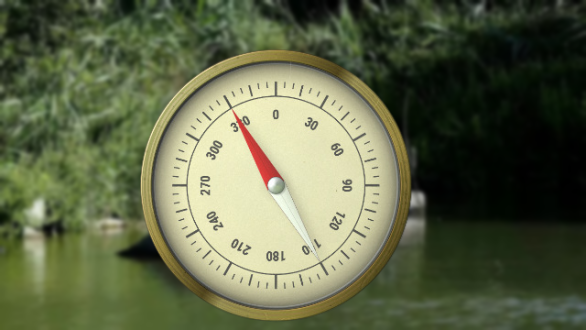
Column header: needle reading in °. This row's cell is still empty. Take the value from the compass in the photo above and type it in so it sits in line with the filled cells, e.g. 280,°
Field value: 330,°
